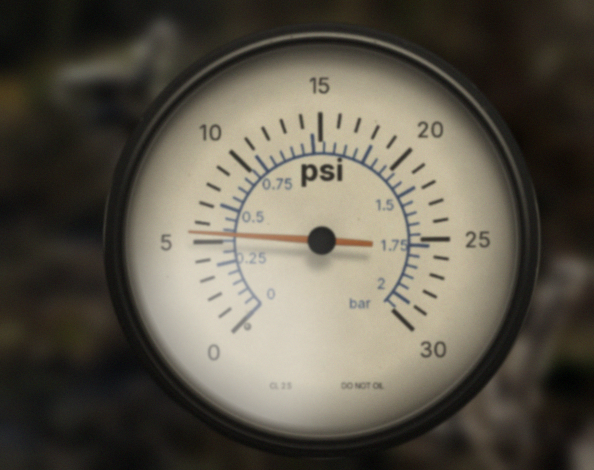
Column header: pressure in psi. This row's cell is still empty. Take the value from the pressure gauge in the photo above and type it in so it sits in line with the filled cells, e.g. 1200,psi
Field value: 5.5,psi
